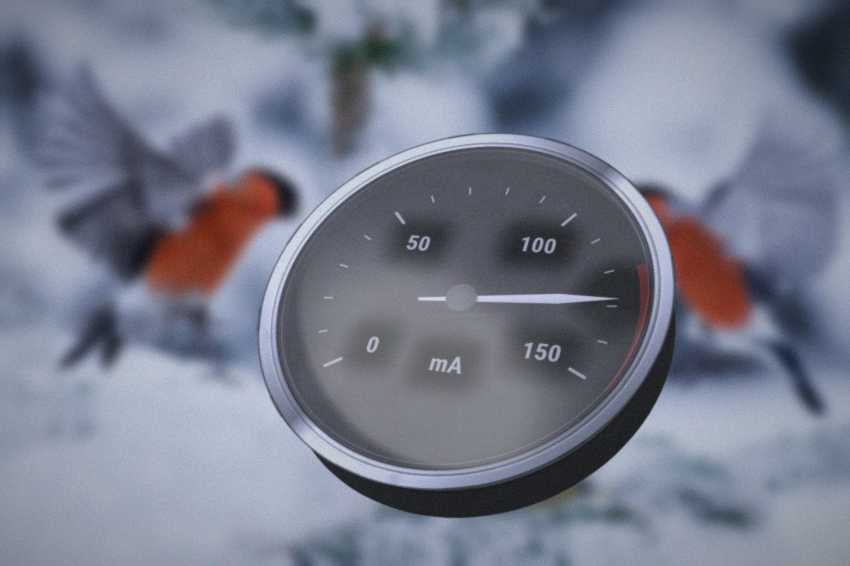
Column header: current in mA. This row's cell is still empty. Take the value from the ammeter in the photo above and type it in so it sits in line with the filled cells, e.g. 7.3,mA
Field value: 130,mA
